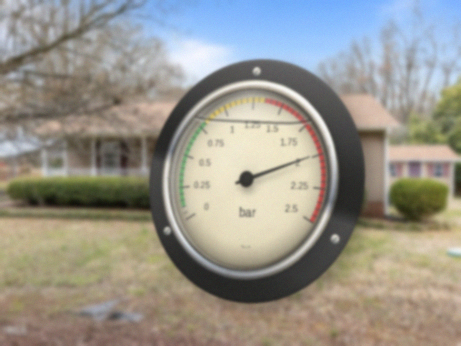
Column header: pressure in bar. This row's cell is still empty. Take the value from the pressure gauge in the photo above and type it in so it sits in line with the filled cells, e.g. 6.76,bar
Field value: 2,bar
